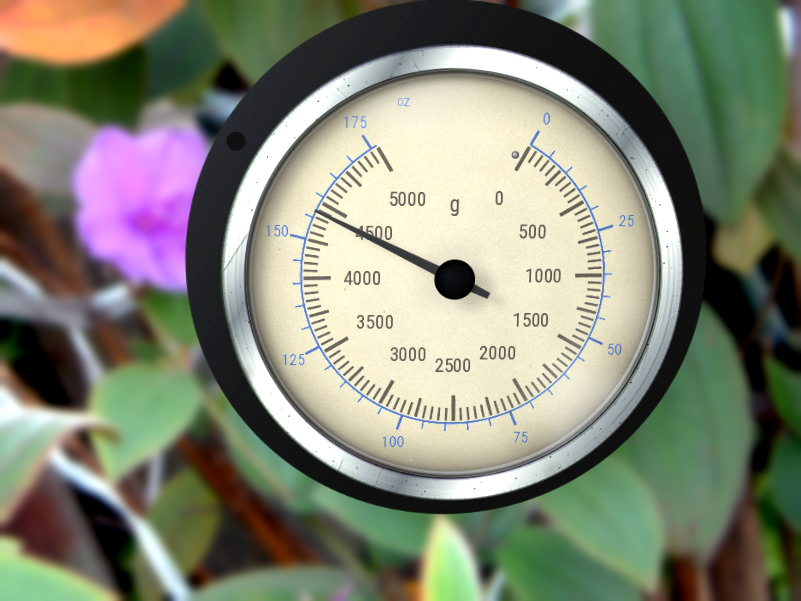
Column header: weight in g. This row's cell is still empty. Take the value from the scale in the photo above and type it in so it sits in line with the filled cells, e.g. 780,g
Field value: 4450,g
